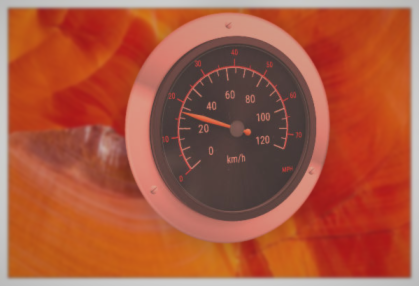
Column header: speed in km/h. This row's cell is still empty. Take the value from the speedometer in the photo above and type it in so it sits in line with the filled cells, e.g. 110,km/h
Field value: 27.5,km/h
